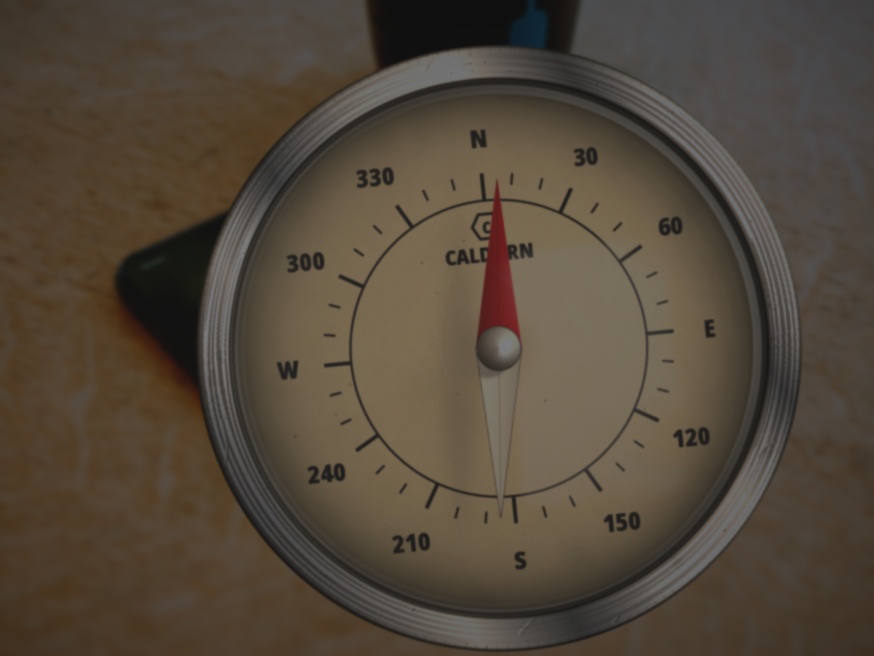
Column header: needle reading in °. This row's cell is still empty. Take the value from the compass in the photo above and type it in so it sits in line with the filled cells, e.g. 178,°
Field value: 5,°
